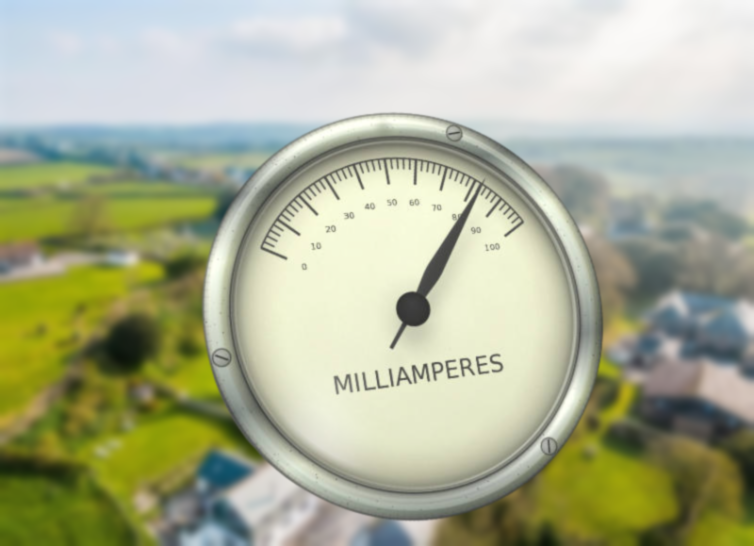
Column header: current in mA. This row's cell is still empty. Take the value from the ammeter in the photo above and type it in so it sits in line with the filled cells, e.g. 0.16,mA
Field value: 82,mA
